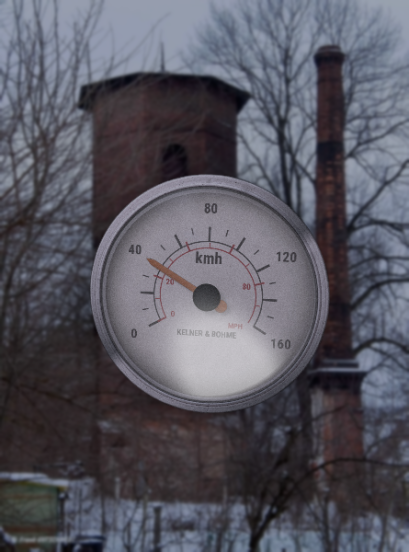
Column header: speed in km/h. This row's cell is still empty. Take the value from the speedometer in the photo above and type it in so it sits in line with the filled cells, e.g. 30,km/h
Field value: 40,km/h
